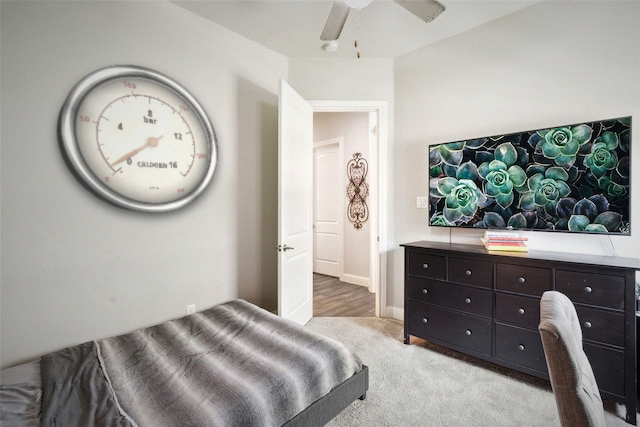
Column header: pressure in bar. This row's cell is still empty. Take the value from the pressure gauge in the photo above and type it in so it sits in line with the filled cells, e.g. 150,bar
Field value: 0.5,bar
